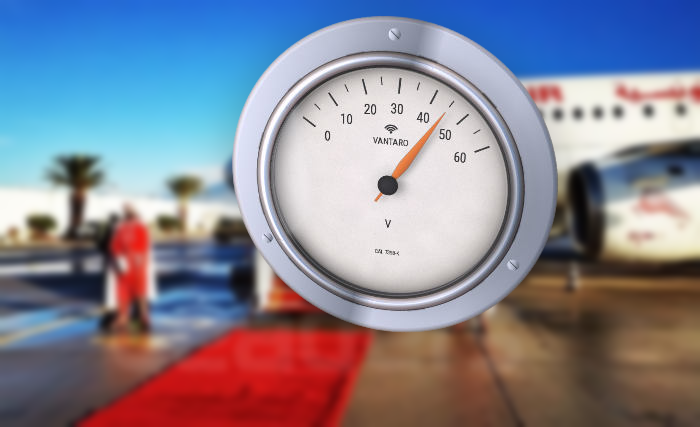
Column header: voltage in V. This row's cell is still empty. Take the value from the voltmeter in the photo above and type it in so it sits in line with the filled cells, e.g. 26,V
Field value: 45,V
